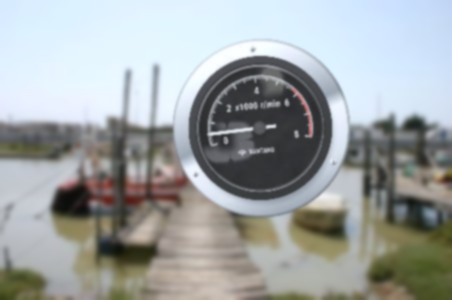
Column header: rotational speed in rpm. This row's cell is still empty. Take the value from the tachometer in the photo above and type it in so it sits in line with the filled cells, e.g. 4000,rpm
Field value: 500,rpm
